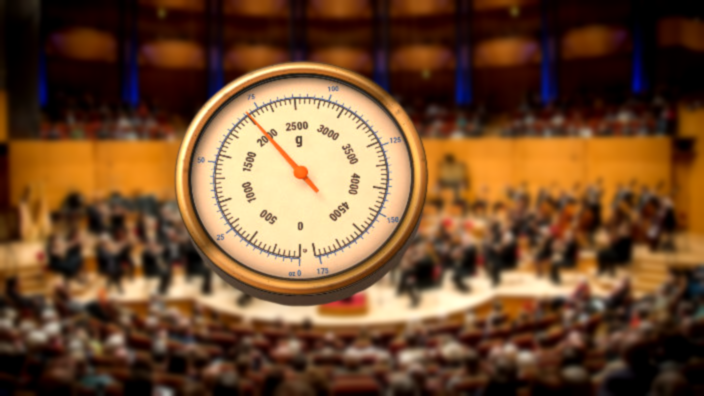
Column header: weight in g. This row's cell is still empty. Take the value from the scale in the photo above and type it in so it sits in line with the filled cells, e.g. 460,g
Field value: 2000,g
